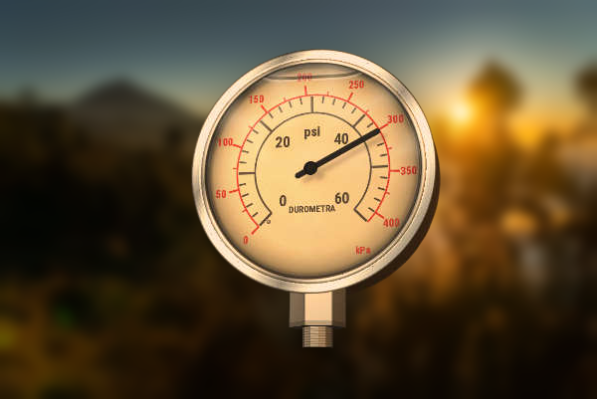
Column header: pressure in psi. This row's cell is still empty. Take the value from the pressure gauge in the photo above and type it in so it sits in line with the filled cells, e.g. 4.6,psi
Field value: 44,psi
